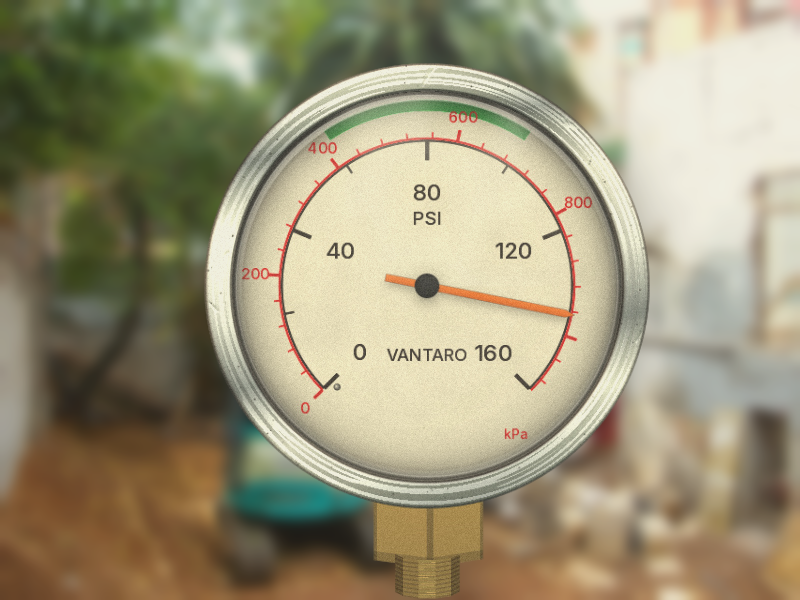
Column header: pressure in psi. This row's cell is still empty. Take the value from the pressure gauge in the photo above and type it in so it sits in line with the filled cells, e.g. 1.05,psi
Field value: 140,psi
